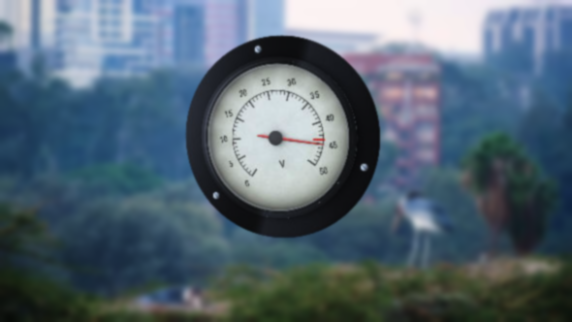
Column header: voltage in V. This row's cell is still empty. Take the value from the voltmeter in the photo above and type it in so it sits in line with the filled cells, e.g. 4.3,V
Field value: 45,V
